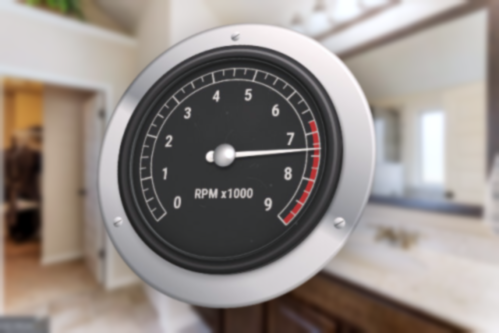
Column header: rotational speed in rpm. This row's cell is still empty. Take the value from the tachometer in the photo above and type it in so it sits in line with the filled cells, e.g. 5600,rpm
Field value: 7375,rpm
